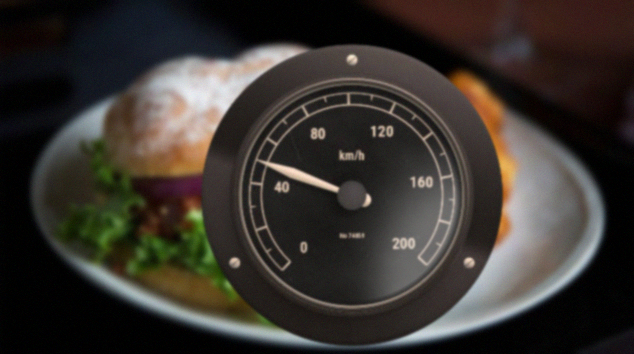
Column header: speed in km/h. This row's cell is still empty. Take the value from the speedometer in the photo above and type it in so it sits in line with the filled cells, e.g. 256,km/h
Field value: 50,km/h
